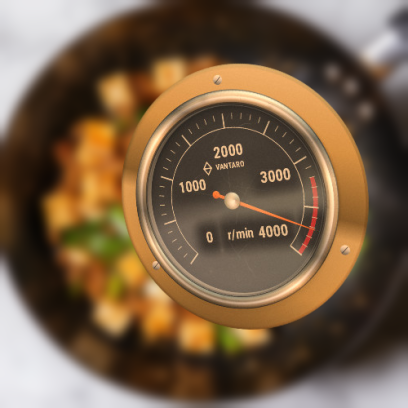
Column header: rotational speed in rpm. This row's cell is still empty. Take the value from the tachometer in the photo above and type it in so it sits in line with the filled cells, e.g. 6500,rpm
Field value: 3700,rpm
